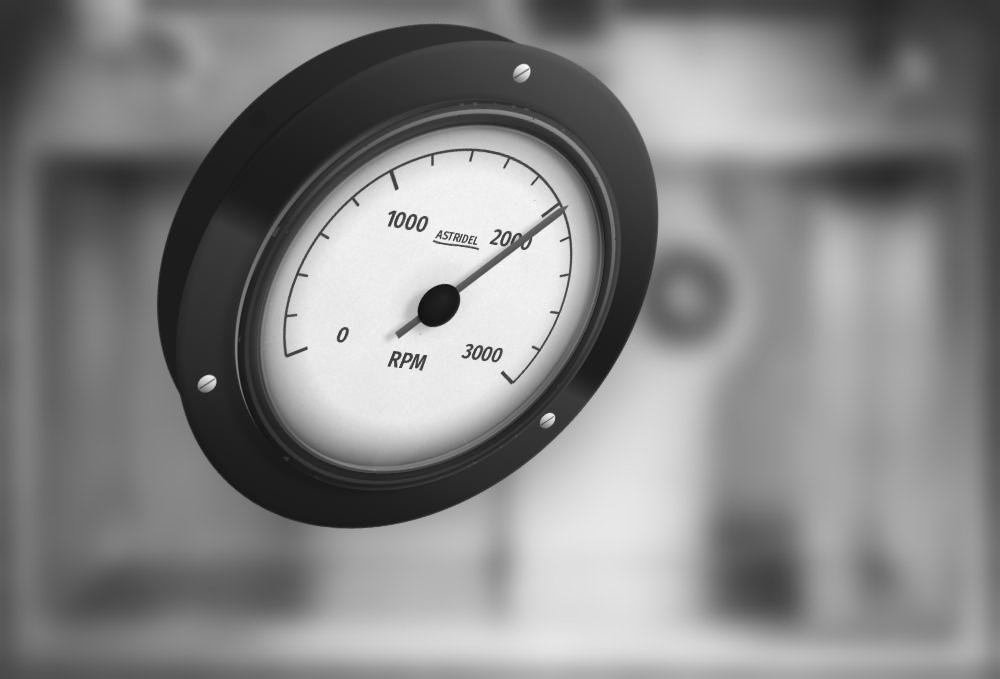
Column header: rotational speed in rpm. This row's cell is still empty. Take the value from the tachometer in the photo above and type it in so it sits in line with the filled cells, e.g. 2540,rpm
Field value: 2000,rpm
